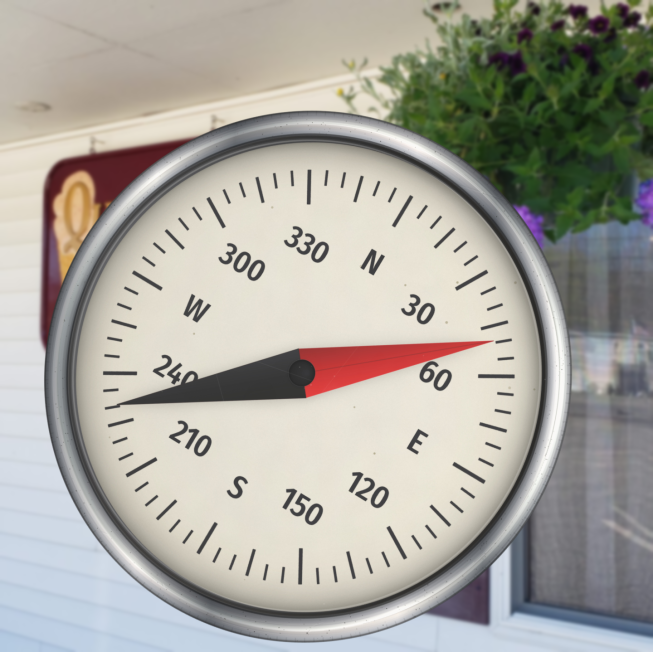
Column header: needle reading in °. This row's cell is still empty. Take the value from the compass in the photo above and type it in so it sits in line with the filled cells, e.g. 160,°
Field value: 50,°
